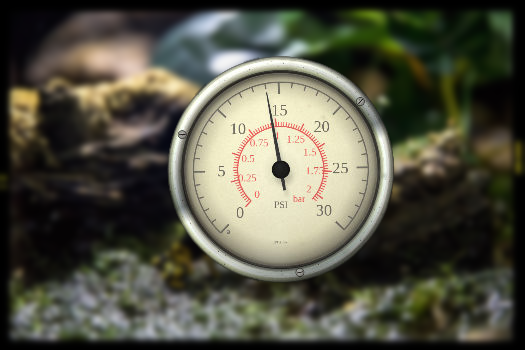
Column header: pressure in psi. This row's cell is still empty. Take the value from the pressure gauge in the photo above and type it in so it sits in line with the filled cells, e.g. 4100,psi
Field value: 14,psi
